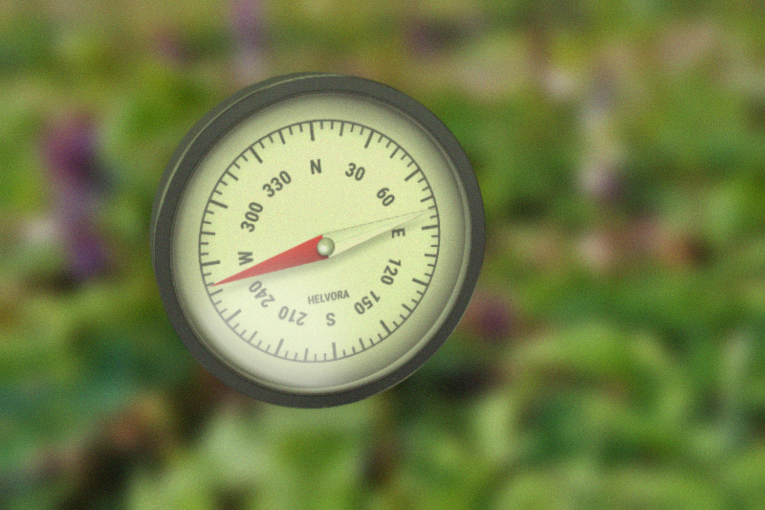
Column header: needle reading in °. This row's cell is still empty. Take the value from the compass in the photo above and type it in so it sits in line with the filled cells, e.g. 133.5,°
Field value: 260,°
